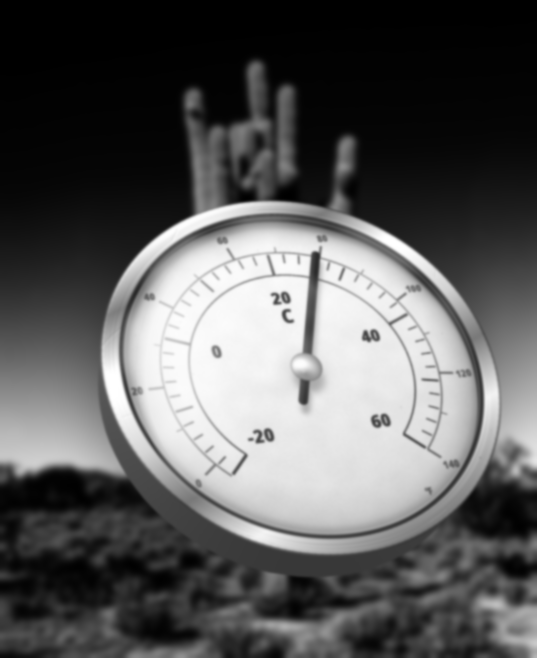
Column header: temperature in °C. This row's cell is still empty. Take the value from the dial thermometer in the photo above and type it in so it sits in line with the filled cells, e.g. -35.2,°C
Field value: 26,°C
